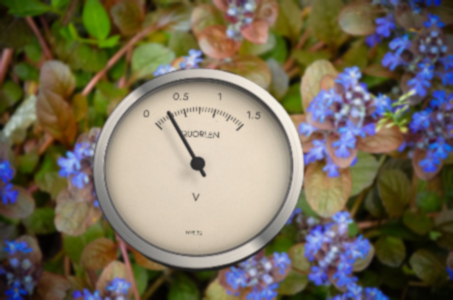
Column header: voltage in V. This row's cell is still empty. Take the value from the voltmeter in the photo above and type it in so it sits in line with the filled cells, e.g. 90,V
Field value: 0.25,V
